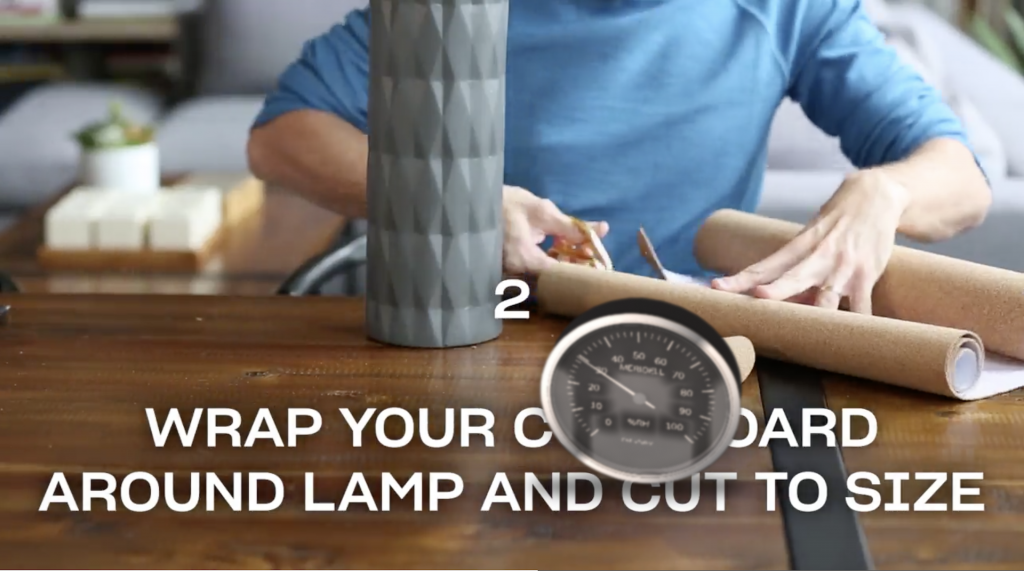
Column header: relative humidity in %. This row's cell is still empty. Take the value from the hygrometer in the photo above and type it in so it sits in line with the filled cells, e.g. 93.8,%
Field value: 30,%
